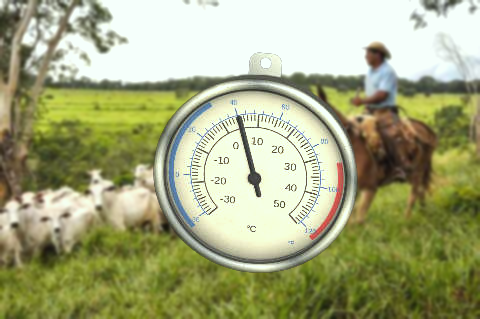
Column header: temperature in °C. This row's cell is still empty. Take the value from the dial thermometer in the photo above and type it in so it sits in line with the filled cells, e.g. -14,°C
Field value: 5,°C
